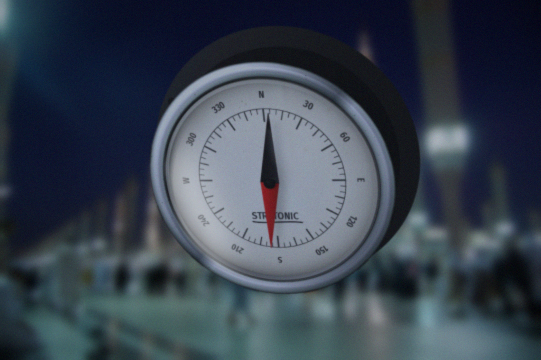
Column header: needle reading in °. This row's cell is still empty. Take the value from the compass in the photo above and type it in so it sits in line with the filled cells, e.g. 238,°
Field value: 185,°
